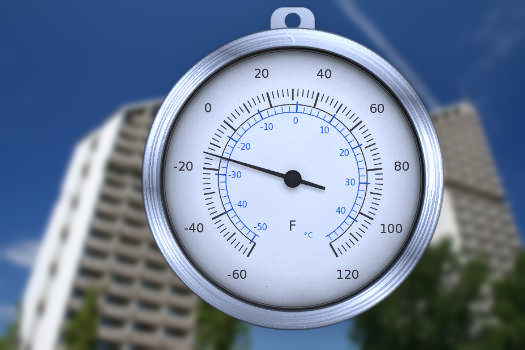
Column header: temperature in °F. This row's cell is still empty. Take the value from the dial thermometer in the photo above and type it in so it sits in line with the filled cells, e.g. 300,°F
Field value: -14,°F
